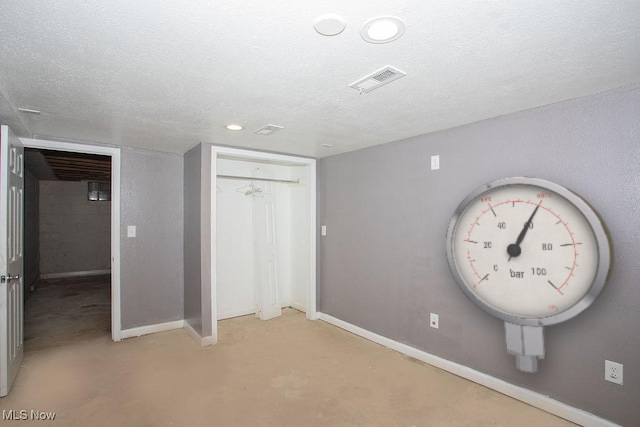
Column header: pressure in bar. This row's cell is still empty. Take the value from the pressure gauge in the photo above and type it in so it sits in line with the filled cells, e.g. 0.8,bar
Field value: 60,bar
